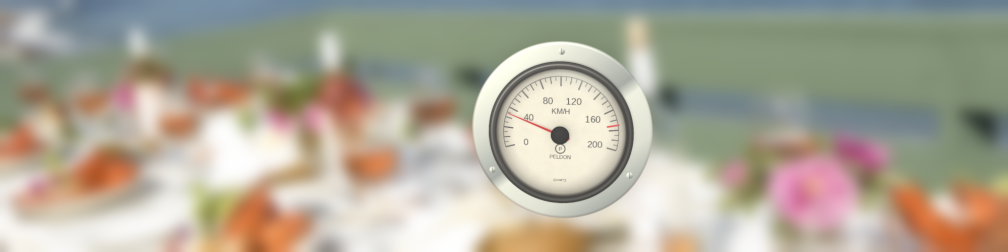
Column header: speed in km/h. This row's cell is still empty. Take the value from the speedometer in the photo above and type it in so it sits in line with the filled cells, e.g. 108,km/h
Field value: 35,km/h
